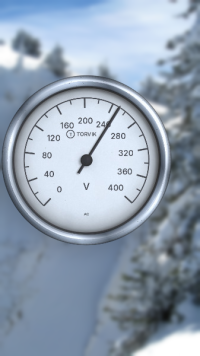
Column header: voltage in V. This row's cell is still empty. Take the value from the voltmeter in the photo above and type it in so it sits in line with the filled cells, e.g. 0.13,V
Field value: 250,V
